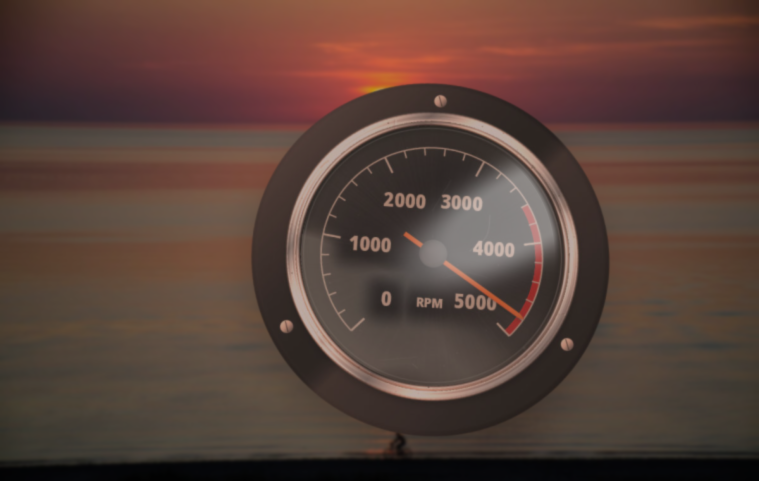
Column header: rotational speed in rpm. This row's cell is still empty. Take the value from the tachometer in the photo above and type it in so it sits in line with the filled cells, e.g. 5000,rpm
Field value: 4800,rpm
